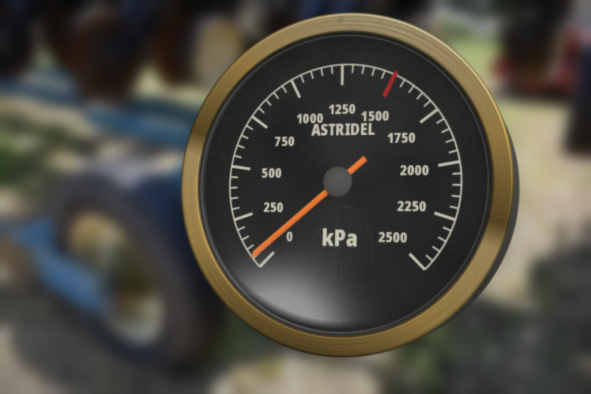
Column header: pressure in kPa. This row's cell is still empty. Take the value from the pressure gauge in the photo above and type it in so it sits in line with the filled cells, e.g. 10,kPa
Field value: 50,kPa
